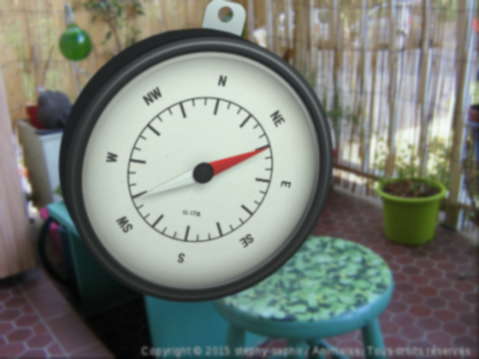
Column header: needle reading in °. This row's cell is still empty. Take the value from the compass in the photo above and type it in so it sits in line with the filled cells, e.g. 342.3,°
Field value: 60,°
